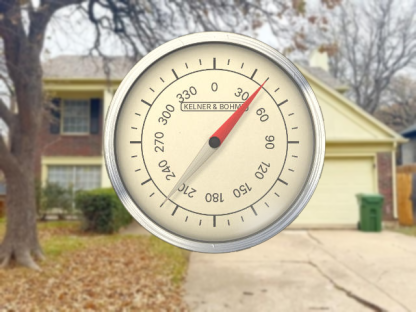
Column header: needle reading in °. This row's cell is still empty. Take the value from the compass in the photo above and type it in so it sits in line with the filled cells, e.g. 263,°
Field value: 40,°
